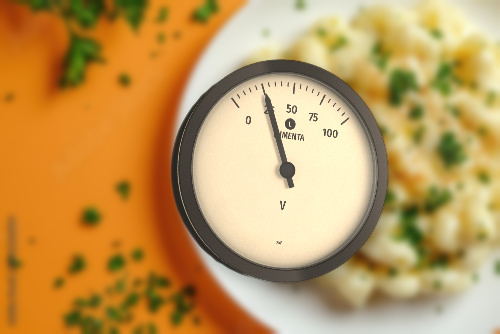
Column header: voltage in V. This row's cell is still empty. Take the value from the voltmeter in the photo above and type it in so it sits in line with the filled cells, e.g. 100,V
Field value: 25,V
